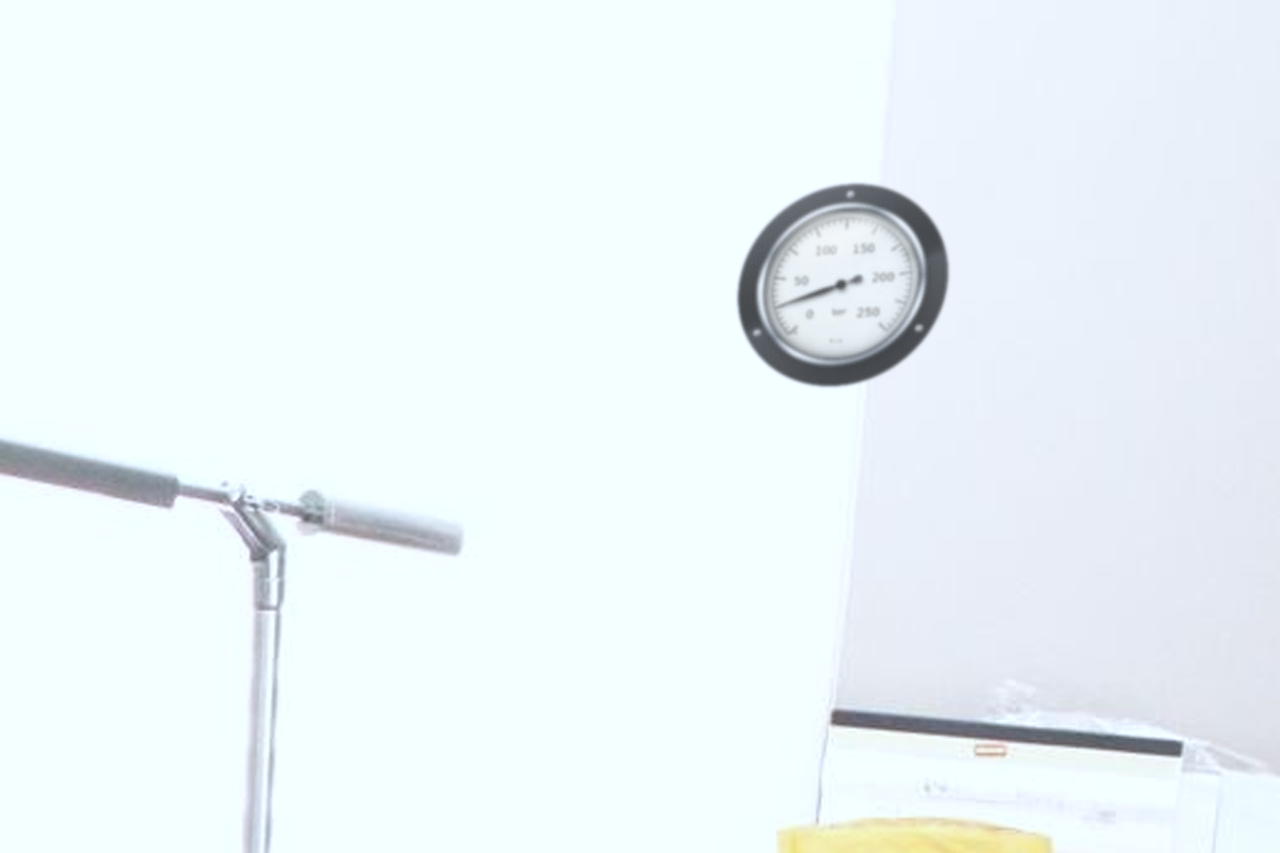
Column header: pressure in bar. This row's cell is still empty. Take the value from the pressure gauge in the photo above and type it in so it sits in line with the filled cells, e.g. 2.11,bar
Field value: 25,bar
